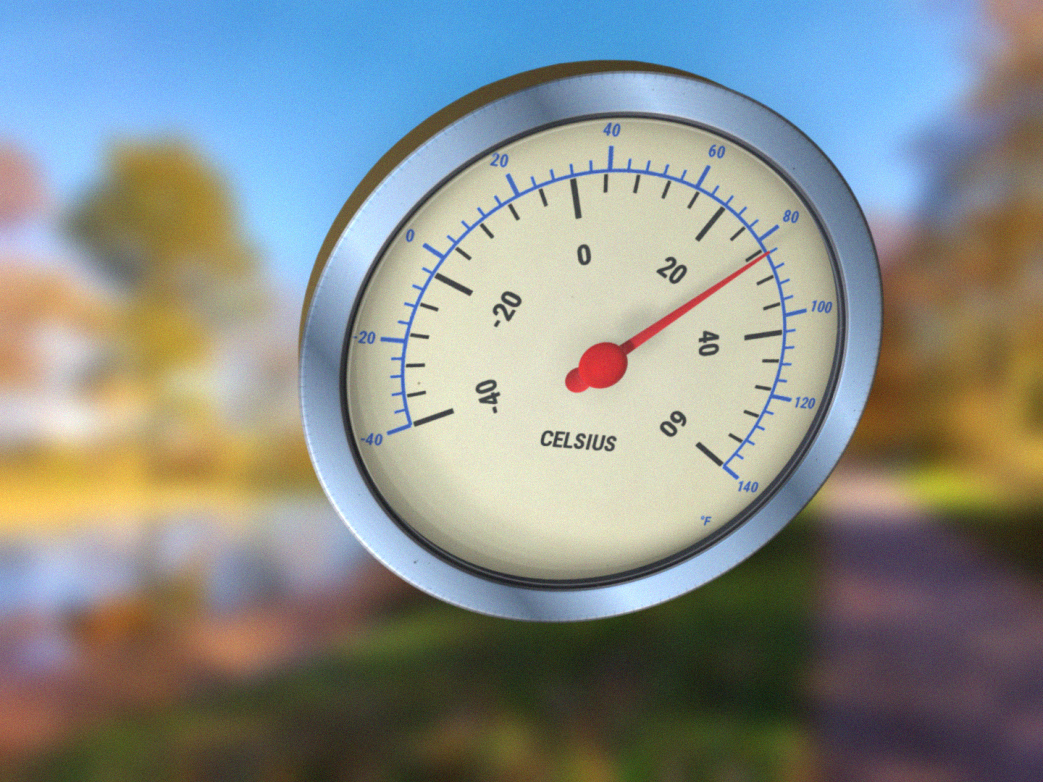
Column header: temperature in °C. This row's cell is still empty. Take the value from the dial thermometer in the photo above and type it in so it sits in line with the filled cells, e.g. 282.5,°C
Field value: 28,°C
